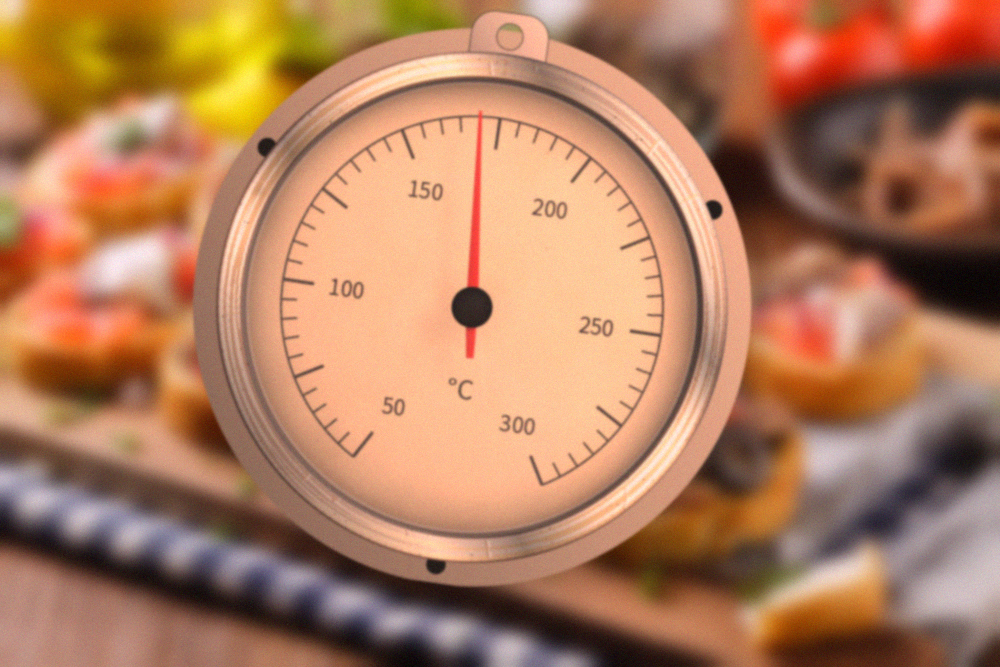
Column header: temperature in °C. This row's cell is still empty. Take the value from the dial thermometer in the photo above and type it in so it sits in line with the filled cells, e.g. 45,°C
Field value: 170,°C
